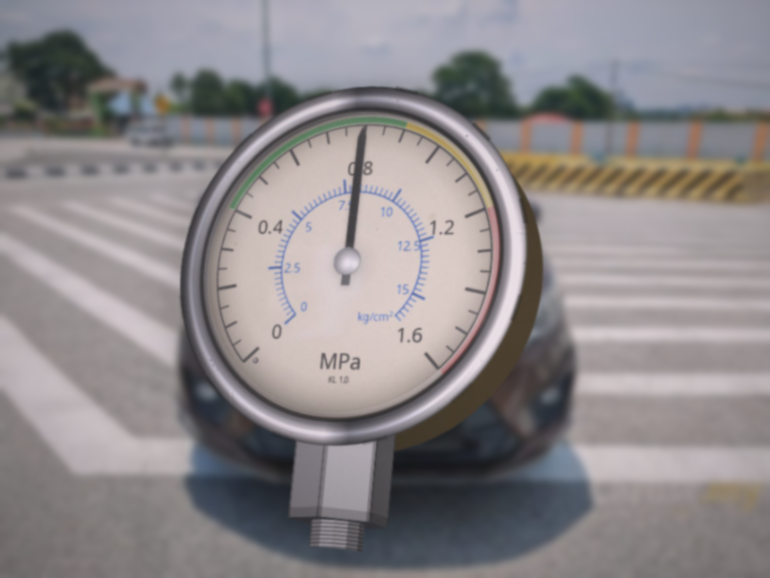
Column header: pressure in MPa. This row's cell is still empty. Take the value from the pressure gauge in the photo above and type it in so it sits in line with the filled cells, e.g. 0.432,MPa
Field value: 0.8,MPa
